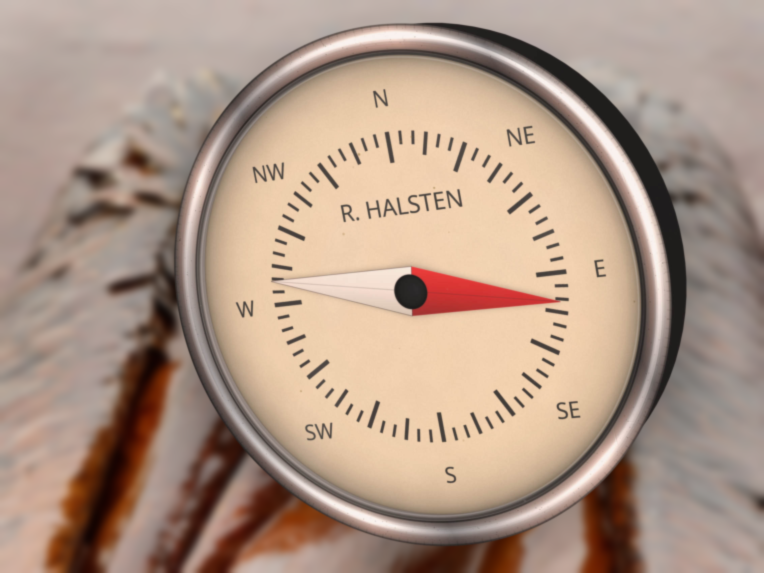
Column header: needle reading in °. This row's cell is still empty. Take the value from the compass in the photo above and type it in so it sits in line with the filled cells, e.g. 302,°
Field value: 100,°
